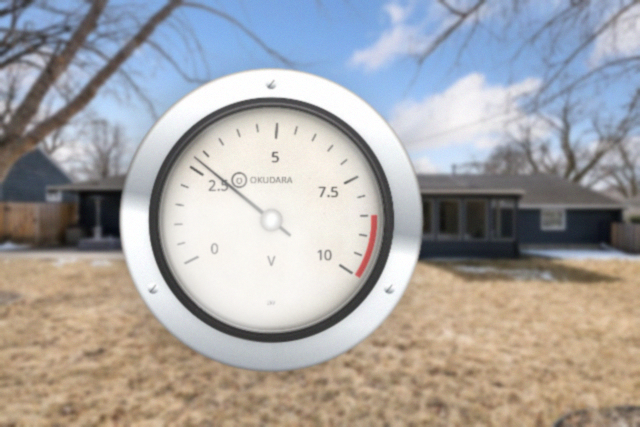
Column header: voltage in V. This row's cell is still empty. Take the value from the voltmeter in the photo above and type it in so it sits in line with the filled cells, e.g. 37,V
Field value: 2.75,V
